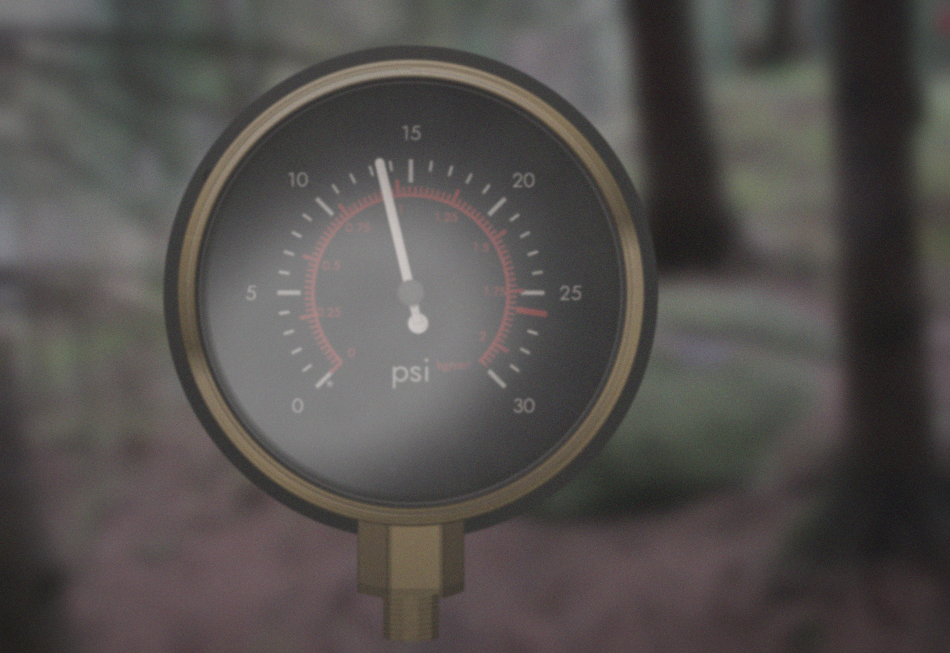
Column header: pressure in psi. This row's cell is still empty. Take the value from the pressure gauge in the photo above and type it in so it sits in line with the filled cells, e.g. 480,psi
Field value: 13.5,psi
